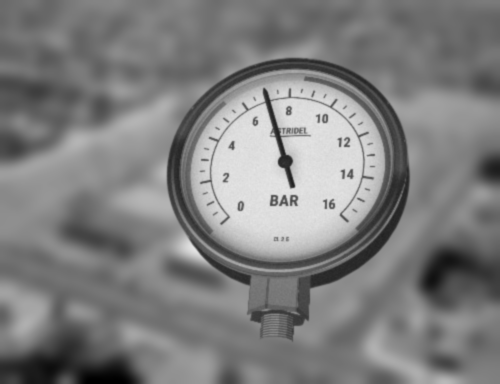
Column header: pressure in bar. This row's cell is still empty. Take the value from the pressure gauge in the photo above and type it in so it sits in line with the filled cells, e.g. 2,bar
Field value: 7,bar
